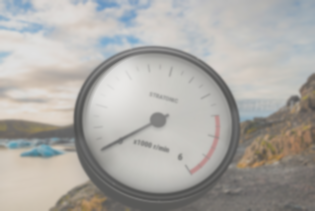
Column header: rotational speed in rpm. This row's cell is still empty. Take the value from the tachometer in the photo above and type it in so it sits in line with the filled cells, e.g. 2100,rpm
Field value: 0,rpm
